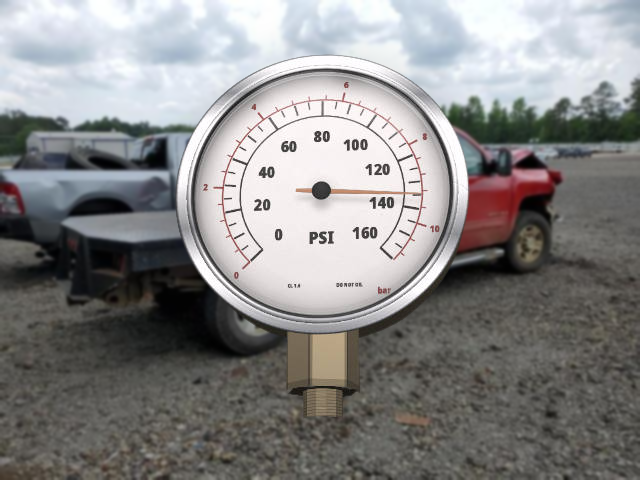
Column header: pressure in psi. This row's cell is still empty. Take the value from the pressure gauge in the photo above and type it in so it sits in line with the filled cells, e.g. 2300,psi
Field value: 135,psi
